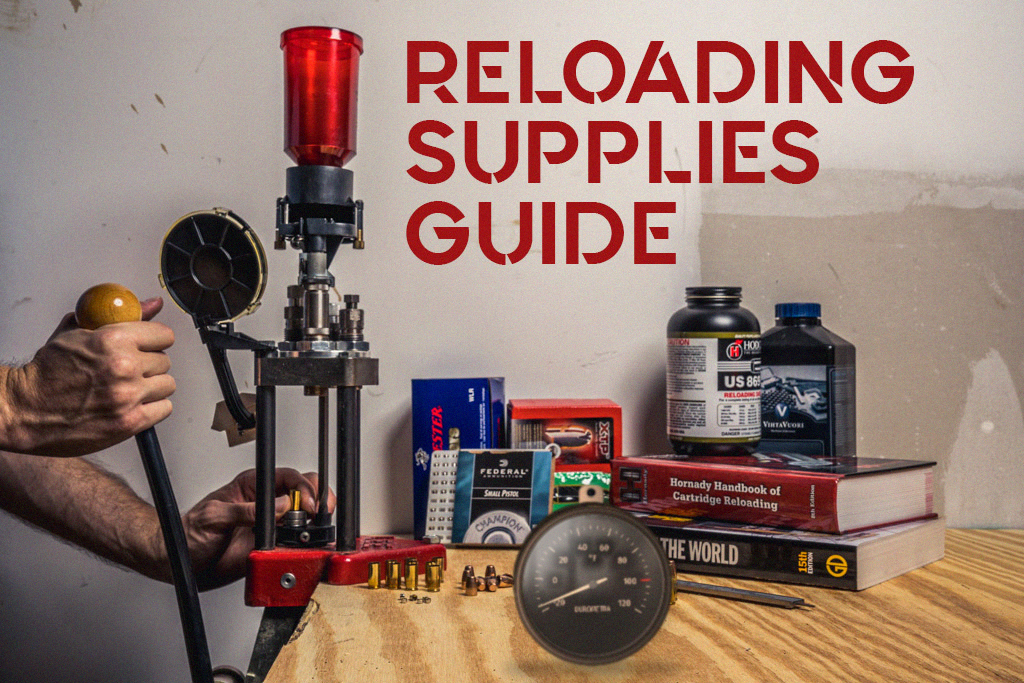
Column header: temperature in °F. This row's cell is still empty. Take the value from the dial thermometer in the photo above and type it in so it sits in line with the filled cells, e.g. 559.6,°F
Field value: -16,°F
